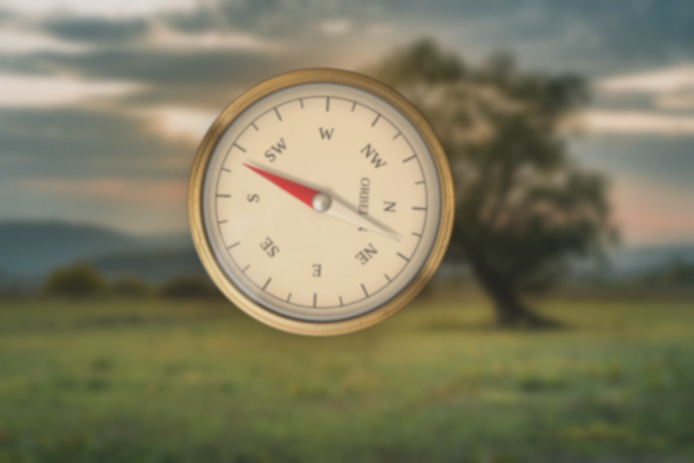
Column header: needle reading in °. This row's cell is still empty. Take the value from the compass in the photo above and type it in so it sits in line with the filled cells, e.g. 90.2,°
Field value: 202.5,°
